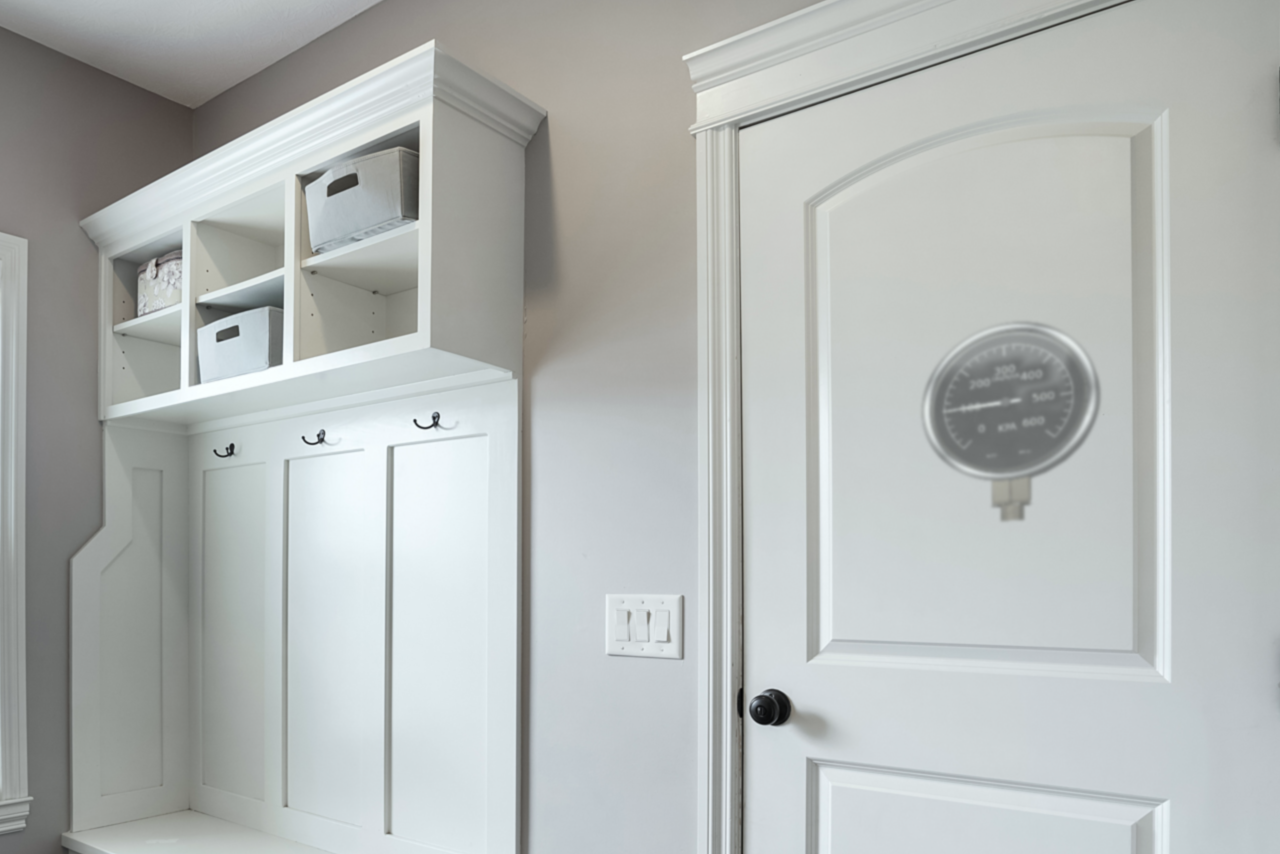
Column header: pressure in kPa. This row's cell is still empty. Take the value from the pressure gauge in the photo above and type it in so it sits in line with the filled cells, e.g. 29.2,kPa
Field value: 100,kPa
